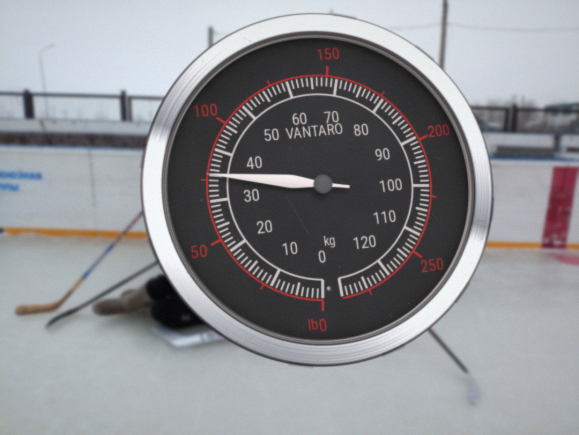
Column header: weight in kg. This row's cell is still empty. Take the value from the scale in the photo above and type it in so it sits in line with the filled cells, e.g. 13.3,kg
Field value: 35,kg
